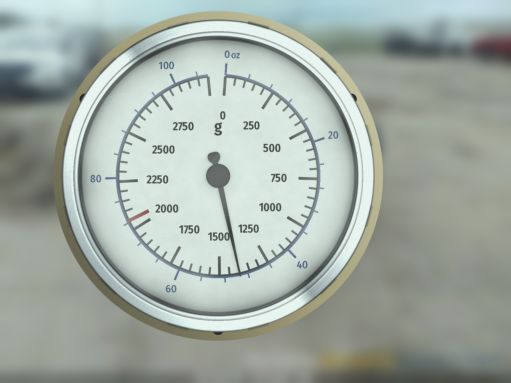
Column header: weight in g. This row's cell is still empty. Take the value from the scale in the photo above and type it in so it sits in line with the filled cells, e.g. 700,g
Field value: 1400,g
